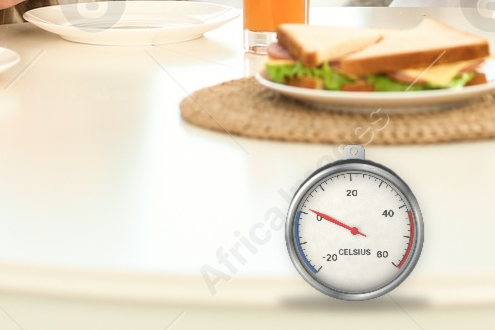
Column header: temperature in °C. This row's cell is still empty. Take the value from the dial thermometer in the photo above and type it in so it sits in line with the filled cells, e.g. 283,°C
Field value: 2,°C
